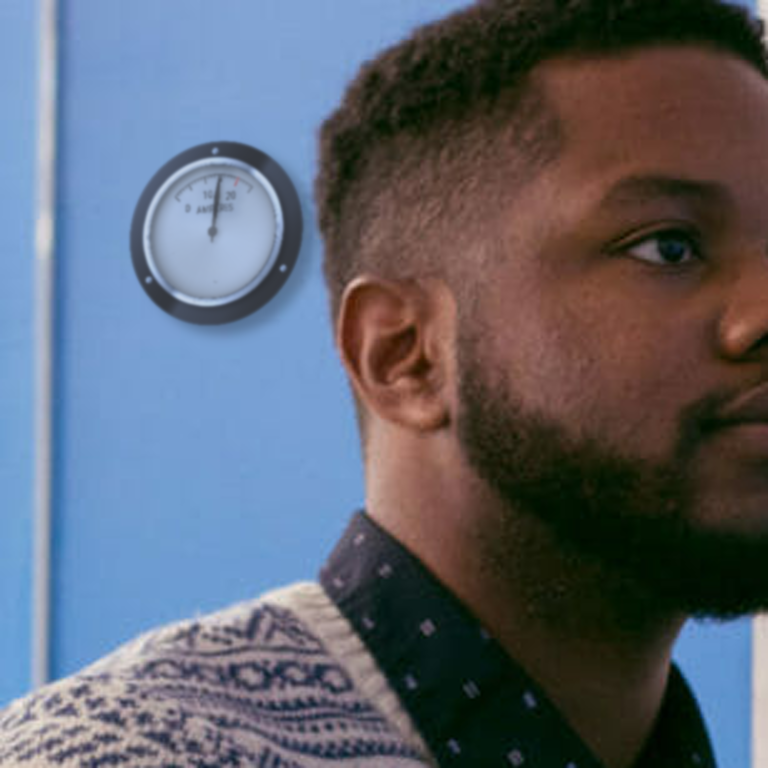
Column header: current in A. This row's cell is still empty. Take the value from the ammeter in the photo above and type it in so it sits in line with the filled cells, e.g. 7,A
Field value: 15,A
